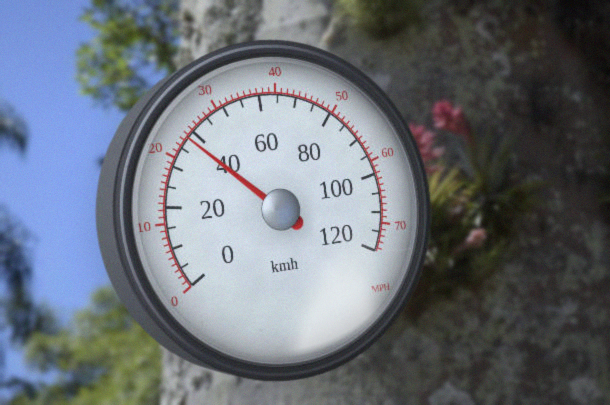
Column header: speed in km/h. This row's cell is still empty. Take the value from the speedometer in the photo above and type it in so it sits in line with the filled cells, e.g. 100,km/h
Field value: 37.5,km/h
